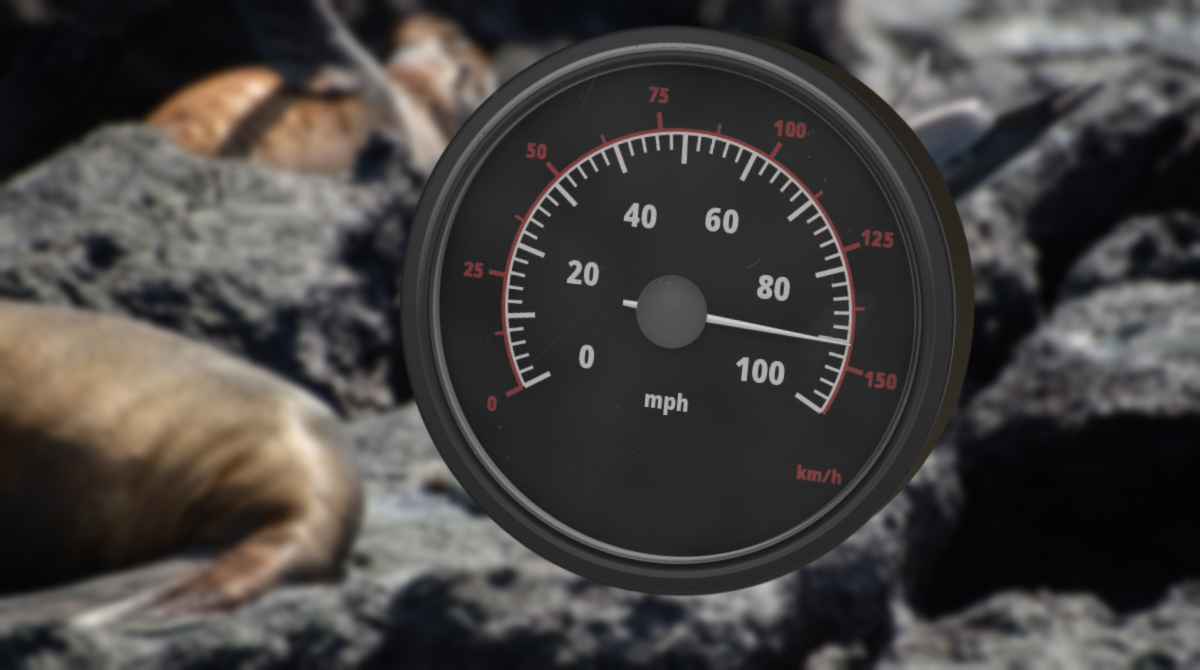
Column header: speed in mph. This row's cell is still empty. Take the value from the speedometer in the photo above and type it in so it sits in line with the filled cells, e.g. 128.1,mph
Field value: 90,mph
